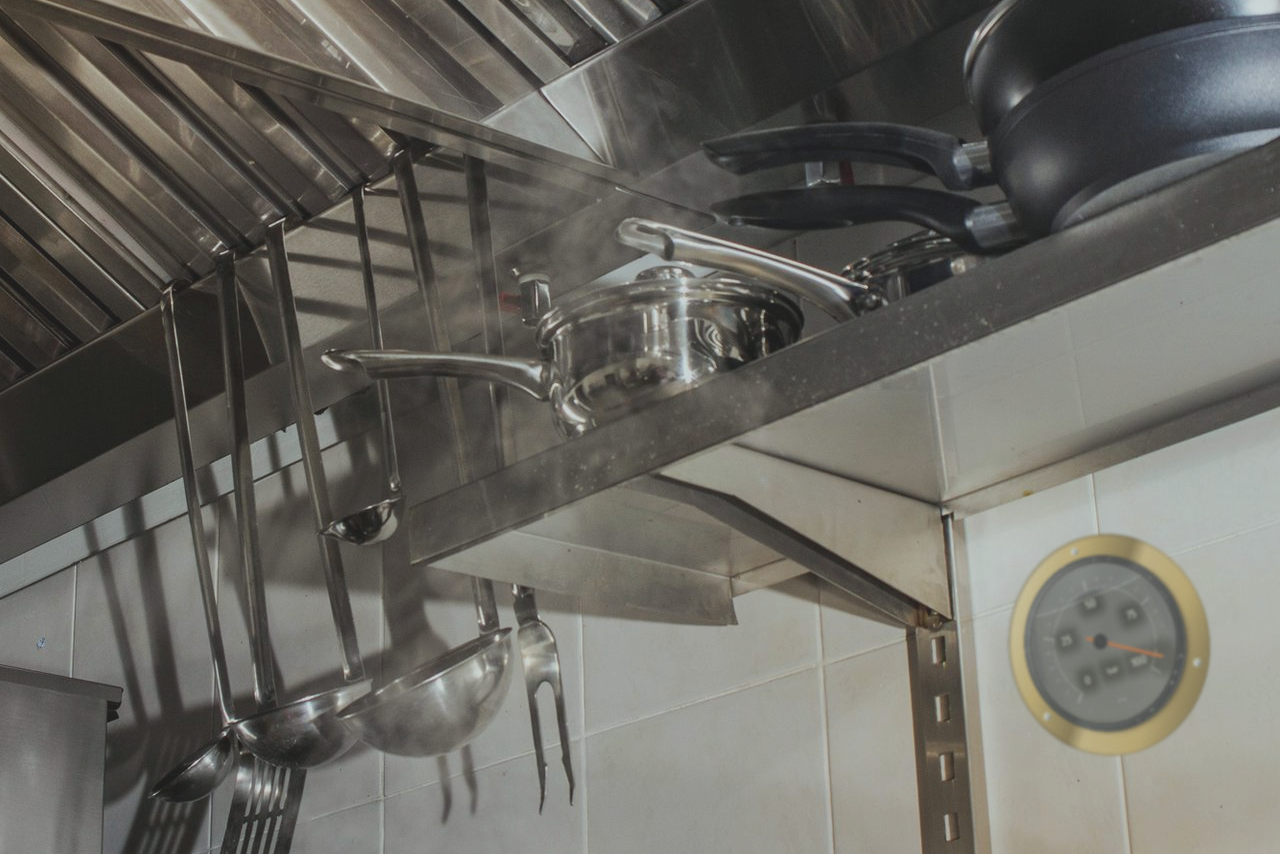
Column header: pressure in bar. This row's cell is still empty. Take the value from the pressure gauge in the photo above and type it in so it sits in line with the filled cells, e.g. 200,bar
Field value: 95,bar
